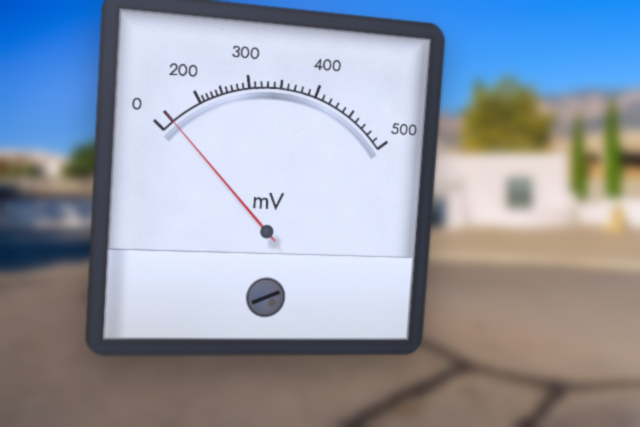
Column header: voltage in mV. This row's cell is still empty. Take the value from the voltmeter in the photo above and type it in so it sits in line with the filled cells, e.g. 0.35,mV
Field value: 100,mV
